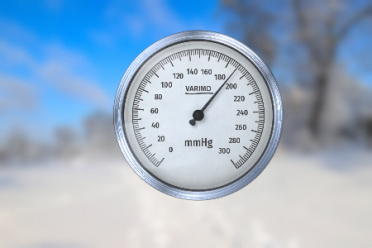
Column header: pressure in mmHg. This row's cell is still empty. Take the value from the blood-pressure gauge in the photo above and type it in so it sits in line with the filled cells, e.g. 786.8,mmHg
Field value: 190,mmHg
